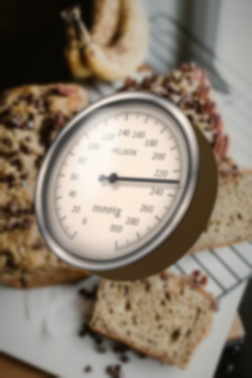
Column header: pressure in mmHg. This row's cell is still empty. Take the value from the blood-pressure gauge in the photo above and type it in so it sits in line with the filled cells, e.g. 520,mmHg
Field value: 230,mmHg
